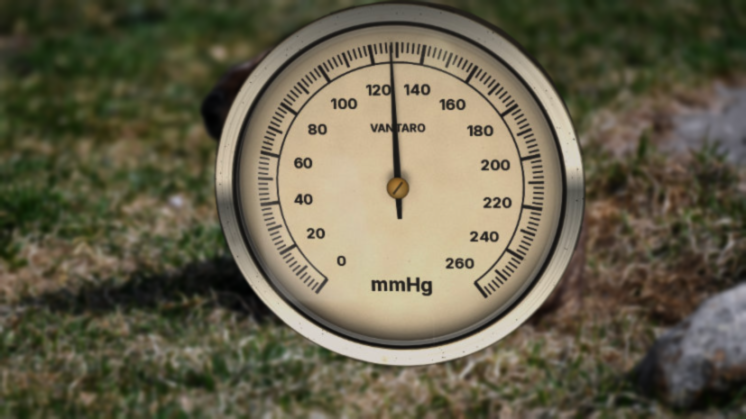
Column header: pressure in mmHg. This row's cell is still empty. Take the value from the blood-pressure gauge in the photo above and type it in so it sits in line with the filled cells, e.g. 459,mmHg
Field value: 128,mmHg
